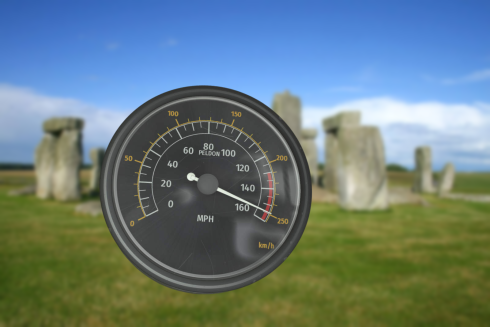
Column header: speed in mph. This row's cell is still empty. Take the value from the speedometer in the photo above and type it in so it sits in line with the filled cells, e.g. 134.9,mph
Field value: 155,mph
